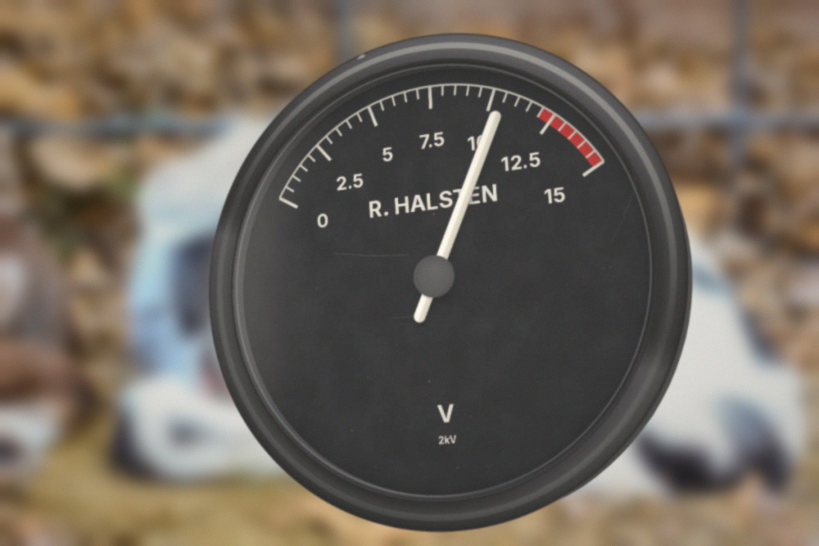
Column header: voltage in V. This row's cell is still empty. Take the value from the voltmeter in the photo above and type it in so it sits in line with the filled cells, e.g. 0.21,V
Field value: 10.5,V
